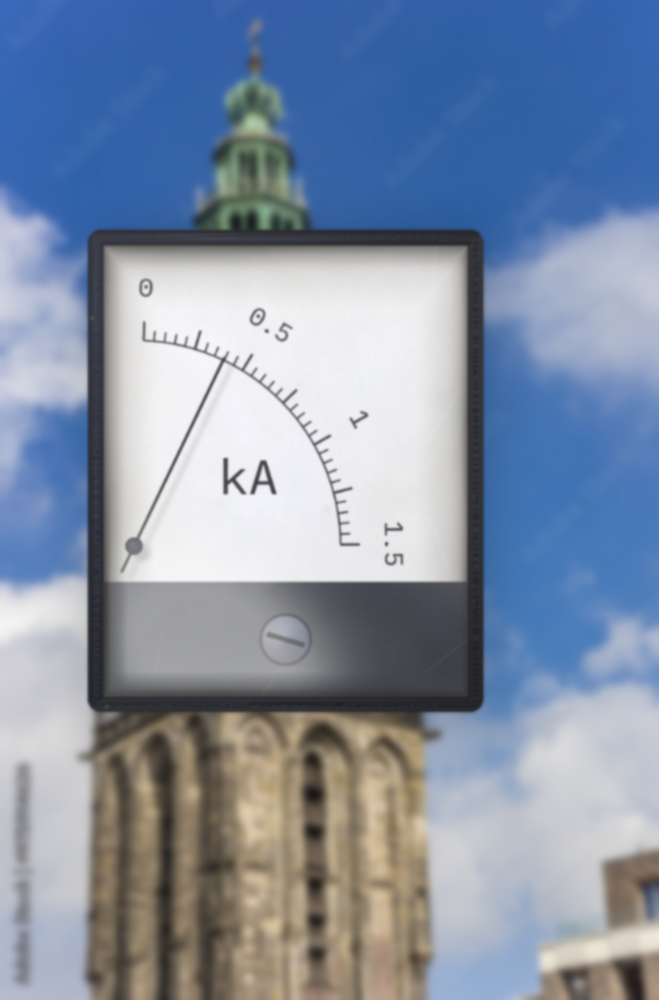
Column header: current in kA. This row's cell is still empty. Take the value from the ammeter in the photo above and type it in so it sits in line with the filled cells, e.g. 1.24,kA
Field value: 0.4,kA
